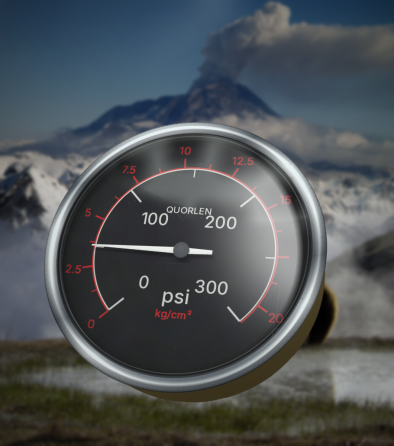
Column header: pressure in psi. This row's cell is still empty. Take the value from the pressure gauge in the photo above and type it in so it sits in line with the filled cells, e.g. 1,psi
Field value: 50,psi
